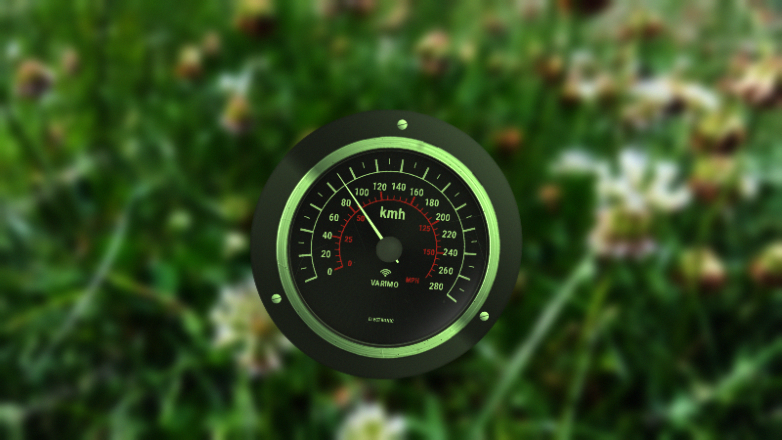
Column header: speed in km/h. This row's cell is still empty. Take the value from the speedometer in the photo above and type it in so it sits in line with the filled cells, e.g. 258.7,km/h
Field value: 90,km/h
